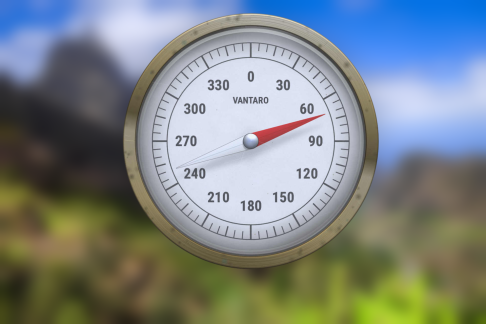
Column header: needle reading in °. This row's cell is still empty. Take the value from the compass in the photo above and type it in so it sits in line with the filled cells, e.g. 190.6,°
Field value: 70,°
